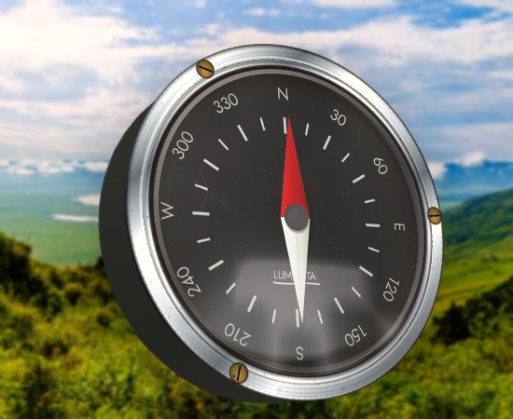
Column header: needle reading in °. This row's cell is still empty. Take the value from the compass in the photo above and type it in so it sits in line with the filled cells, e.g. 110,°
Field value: 0,°
